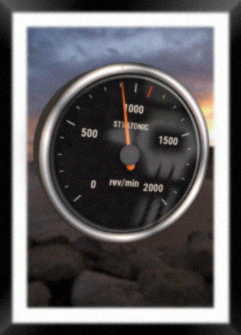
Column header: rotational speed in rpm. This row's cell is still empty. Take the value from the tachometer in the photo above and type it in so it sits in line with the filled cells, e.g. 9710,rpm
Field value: 900,rpm
